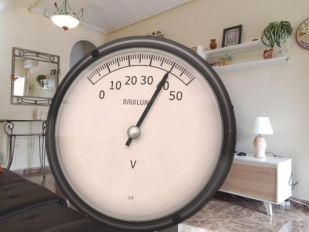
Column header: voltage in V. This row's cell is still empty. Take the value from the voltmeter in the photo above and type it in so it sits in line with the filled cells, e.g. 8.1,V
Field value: 40,V
